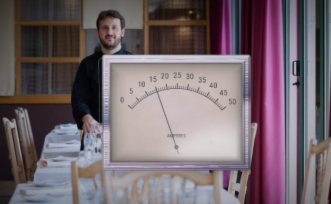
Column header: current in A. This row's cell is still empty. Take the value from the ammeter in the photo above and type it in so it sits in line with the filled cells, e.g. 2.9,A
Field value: 15,A
